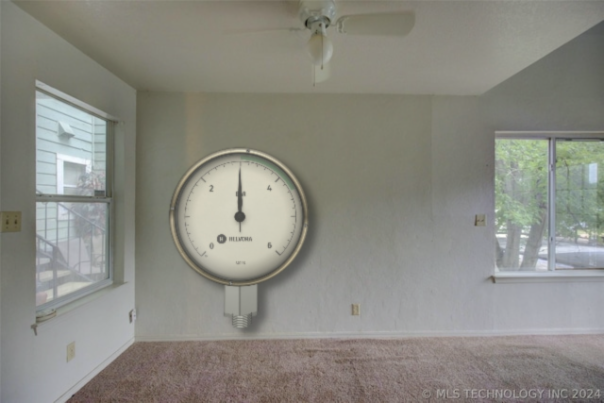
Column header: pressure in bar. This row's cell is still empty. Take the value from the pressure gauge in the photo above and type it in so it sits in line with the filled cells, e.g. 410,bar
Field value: 3,bar
